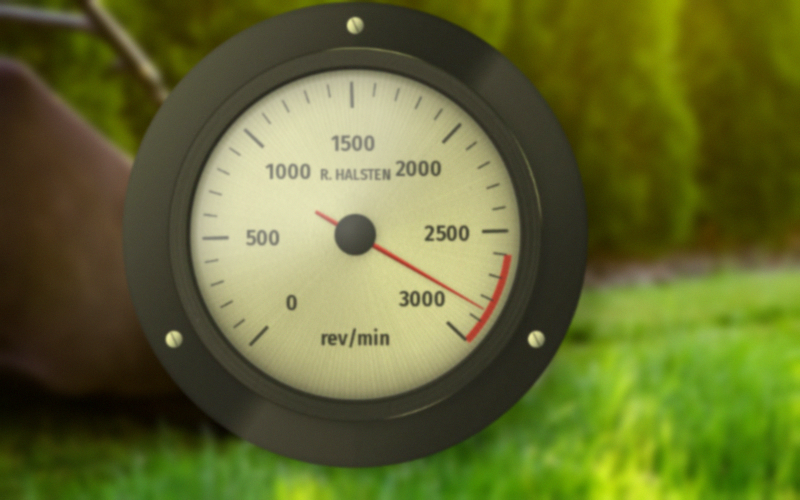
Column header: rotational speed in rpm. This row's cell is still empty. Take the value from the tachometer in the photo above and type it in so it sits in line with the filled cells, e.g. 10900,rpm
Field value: 2850,rpm
